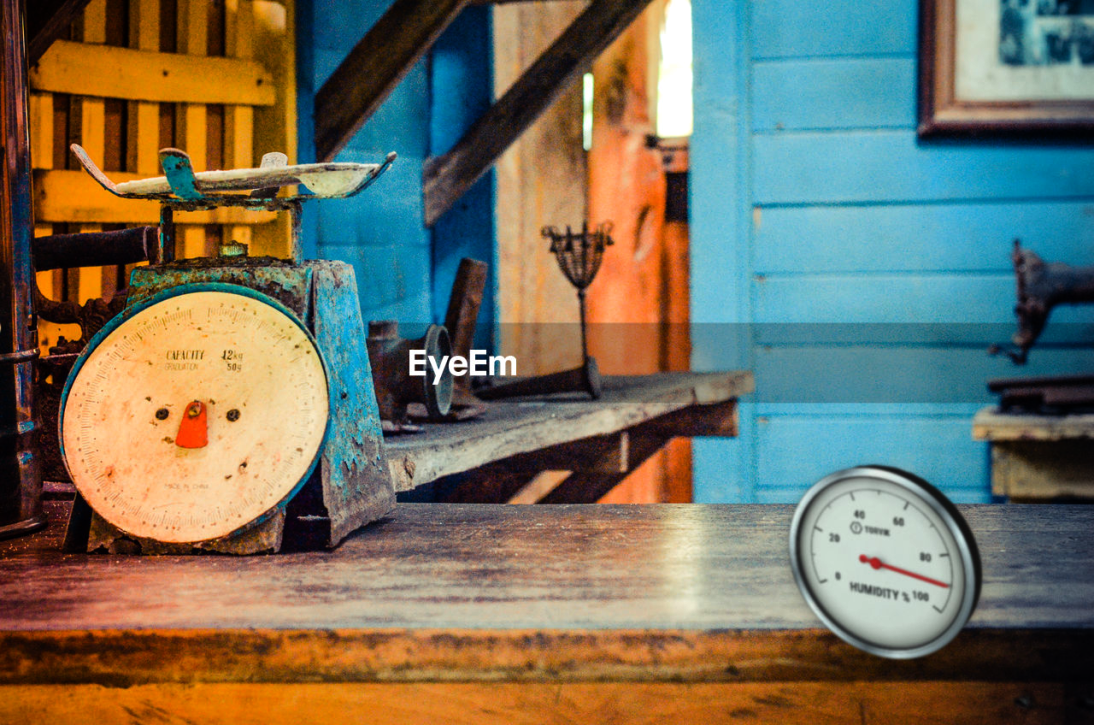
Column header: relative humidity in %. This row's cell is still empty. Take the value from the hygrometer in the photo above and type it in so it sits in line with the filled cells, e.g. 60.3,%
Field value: 90,%
